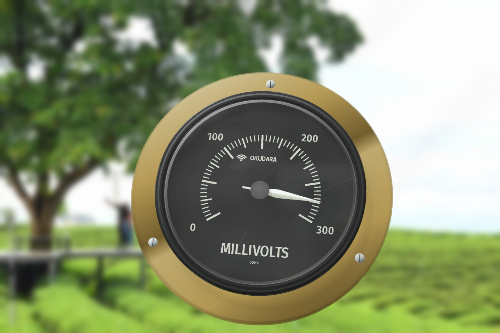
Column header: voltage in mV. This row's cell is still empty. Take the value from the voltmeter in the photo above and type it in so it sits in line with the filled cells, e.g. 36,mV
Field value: 275,mV
